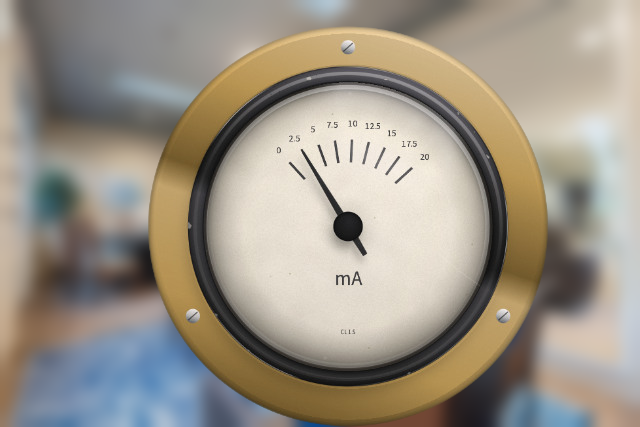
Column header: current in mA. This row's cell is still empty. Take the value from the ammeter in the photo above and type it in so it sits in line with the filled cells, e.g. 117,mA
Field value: 2.5,mA
